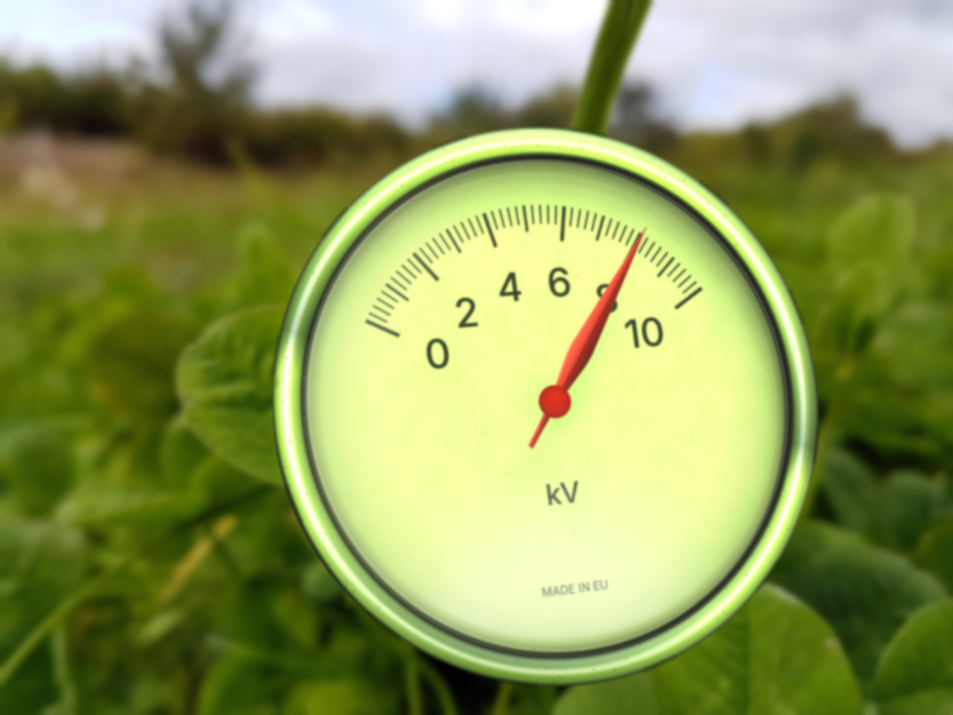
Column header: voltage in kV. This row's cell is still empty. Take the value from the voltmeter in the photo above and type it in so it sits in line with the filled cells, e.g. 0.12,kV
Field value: 8,kV
